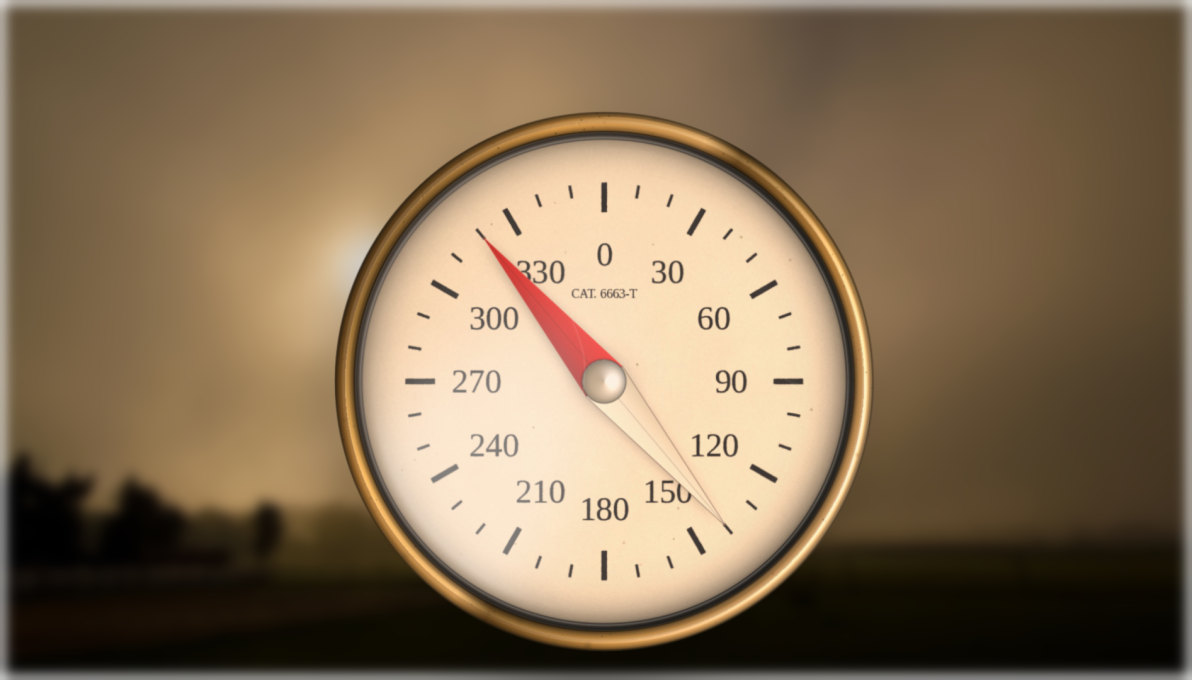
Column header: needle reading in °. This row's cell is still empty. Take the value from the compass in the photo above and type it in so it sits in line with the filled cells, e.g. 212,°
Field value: 320,°
